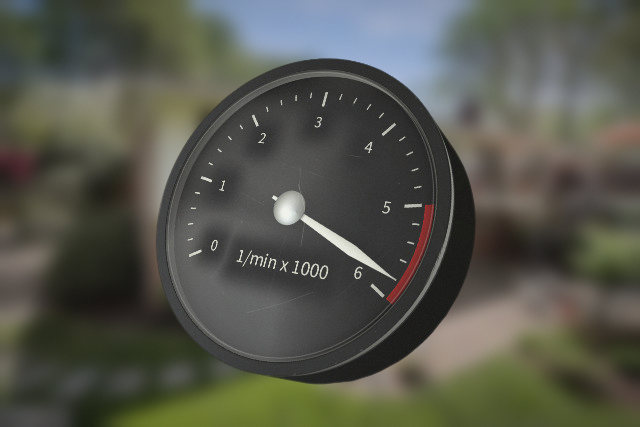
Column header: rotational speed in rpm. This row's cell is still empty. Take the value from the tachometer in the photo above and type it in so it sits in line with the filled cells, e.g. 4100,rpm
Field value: 5800,rpm
